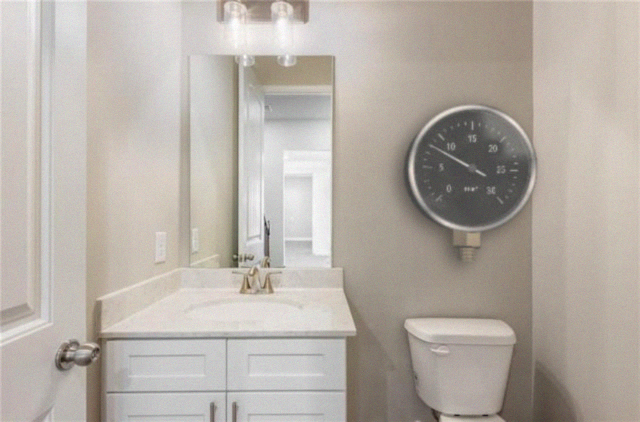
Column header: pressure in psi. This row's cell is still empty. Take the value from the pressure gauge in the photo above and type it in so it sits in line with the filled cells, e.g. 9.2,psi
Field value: 8,psi
